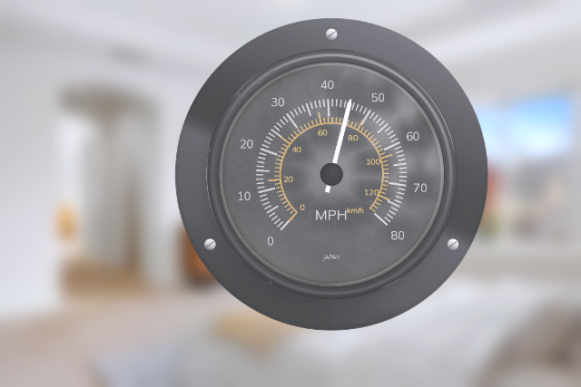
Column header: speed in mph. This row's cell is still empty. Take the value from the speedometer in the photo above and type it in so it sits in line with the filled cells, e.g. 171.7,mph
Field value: 45,mph
